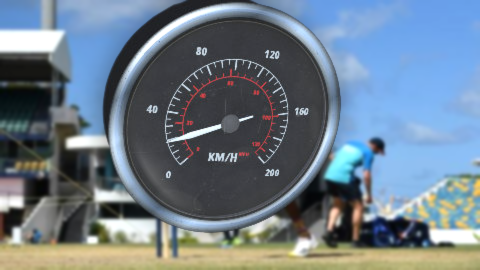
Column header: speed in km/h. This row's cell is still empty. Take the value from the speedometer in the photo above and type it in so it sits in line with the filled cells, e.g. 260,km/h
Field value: 20,km/h
